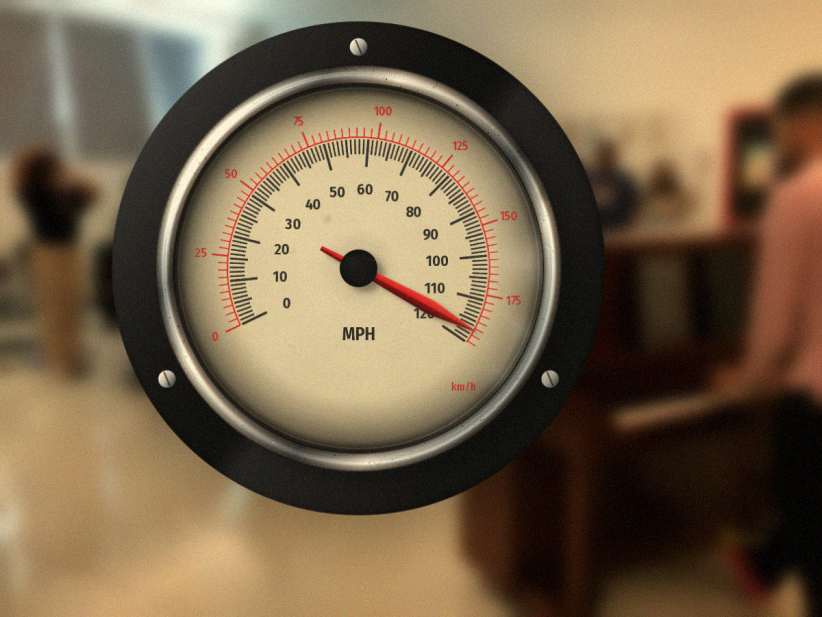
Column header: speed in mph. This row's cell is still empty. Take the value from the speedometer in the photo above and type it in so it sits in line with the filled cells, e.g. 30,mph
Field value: 117,mph
